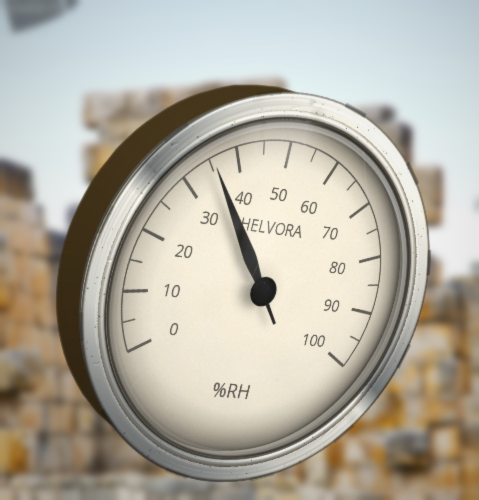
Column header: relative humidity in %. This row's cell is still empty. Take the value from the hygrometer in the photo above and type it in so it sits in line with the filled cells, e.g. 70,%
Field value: 35,%
